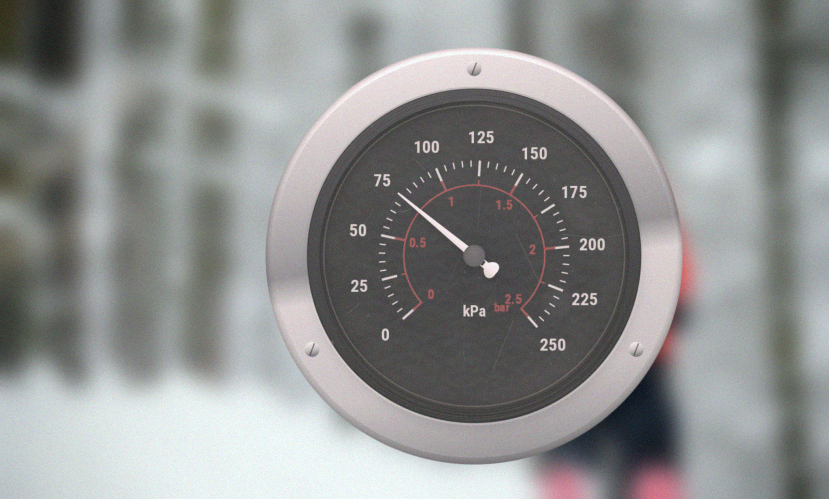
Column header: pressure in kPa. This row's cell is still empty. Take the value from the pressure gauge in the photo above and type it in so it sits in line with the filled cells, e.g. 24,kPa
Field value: 75,kPa
